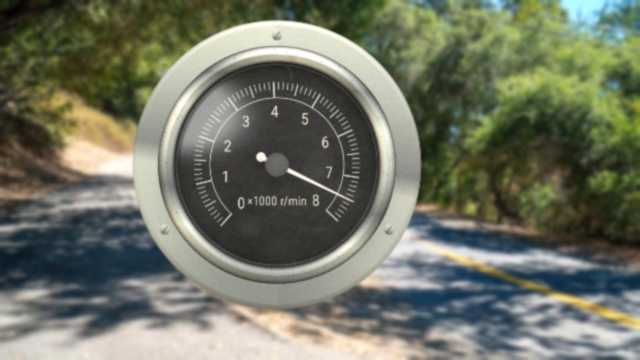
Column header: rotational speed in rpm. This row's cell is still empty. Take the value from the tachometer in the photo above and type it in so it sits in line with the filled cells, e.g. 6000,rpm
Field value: 7500,rpm
